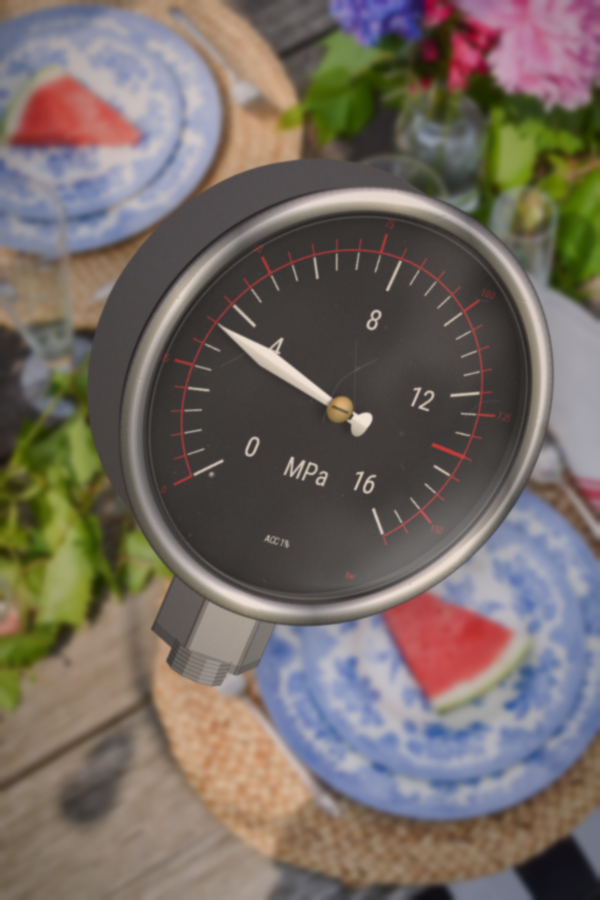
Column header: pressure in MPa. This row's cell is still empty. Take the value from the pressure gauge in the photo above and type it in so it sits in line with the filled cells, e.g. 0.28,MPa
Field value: 3.5,MPa
